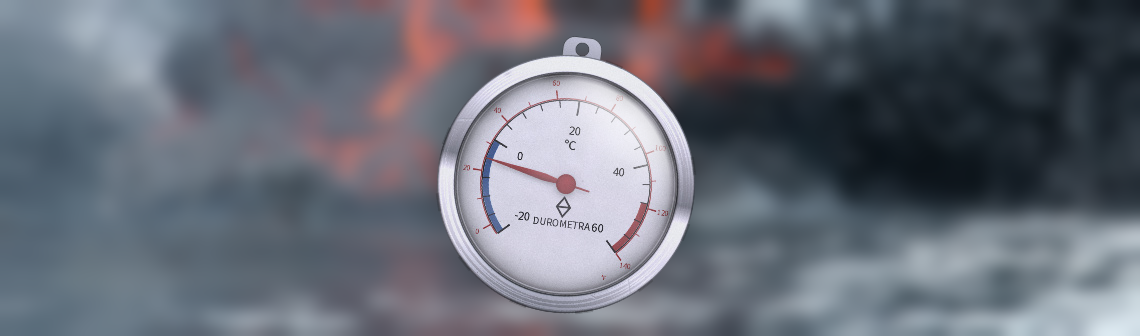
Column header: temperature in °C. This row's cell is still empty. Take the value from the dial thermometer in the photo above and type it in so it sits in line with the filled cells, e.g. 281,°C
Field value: -4,°C
